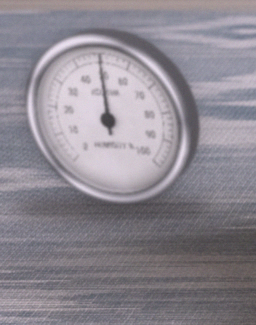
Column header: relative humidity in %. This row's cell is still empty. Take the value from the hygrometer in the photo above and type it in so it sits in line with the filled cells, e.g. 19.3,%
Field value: 50,%
